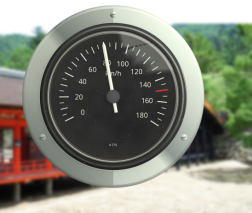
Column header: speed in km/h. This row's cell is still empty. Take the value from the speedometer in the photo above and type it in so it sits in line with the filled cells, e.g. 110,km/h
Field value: 80,km/h
